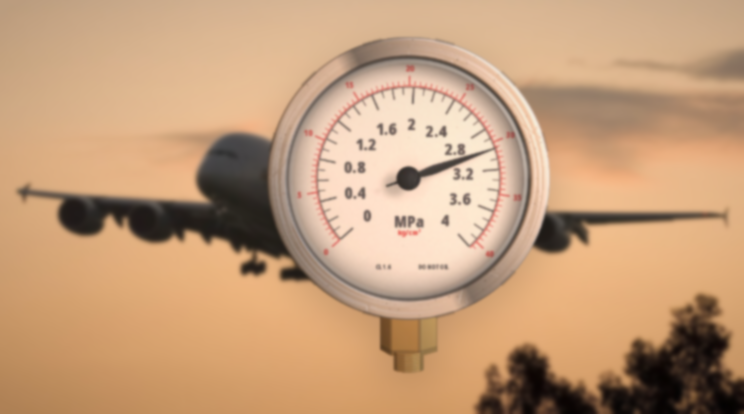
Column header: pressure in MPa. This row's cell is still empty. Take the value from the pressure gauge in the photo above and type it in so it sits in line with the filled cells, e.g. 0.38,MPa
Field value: 3,MPa
